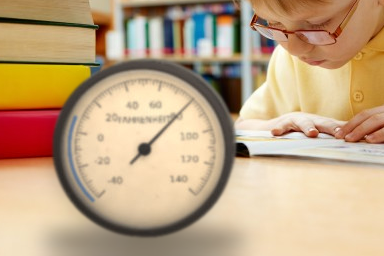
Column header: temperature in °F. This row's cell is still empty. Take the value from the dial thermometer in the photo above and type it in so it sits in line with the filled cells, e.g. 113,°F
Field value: 80,°F
